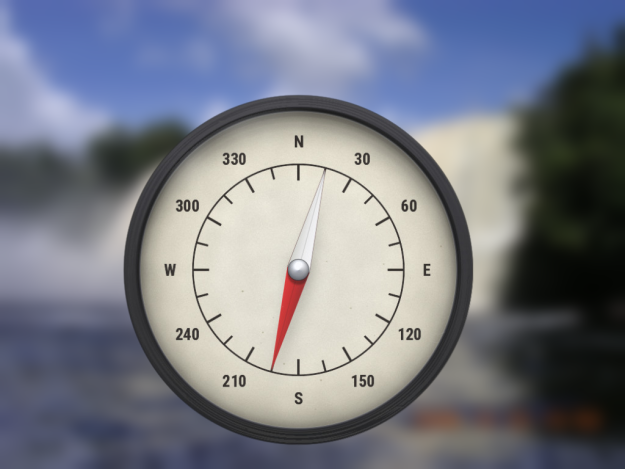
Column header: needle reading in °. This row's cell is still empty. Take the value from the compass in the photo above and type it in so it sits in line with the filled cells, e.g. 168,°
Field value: 195,°
